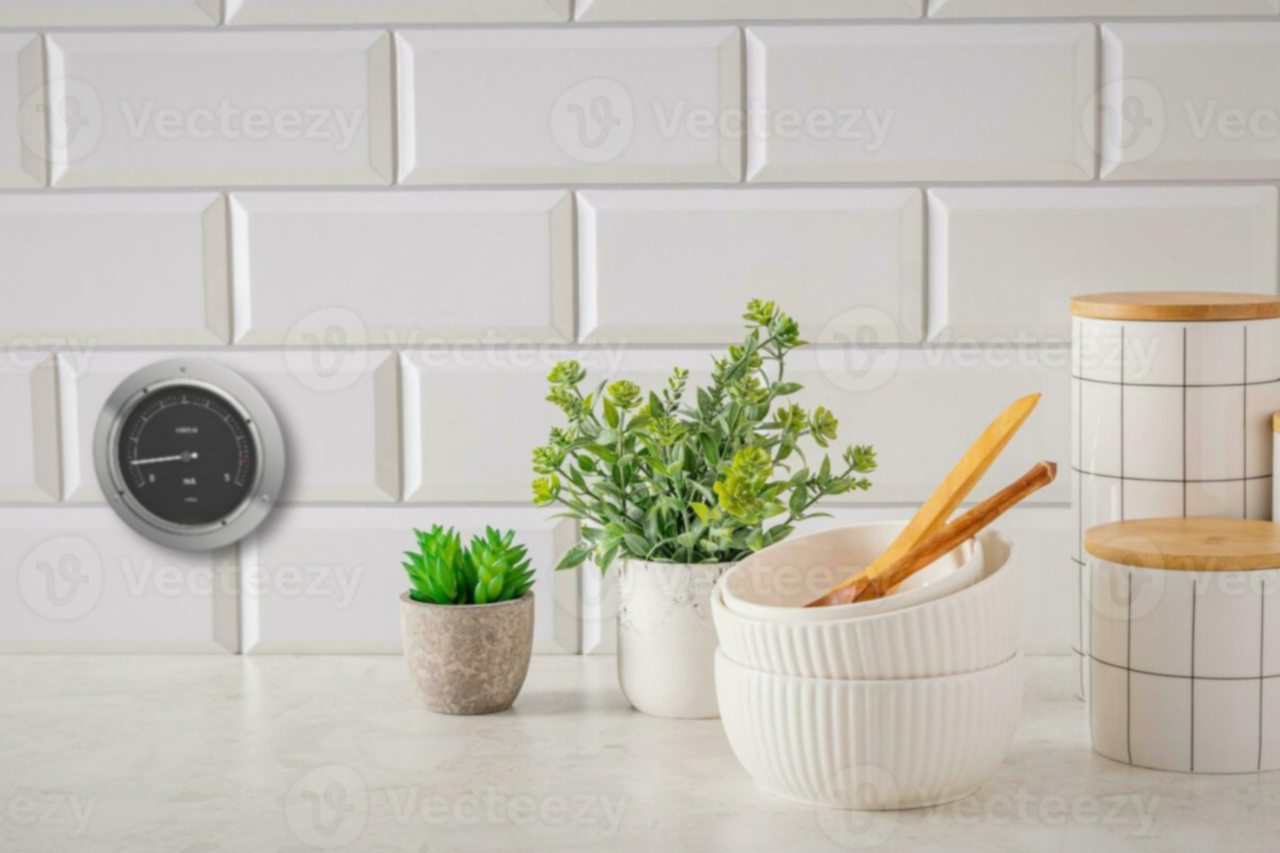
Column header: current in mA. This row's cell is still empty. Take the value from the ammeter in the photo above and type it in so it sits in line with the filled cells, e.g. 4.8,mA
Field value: 0.5,mA
